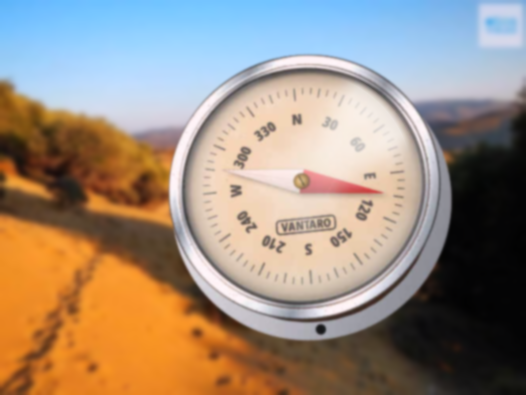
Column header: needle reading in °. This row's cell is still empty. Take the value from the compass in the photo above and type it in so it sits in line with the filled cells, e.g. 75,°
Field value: 105,°
